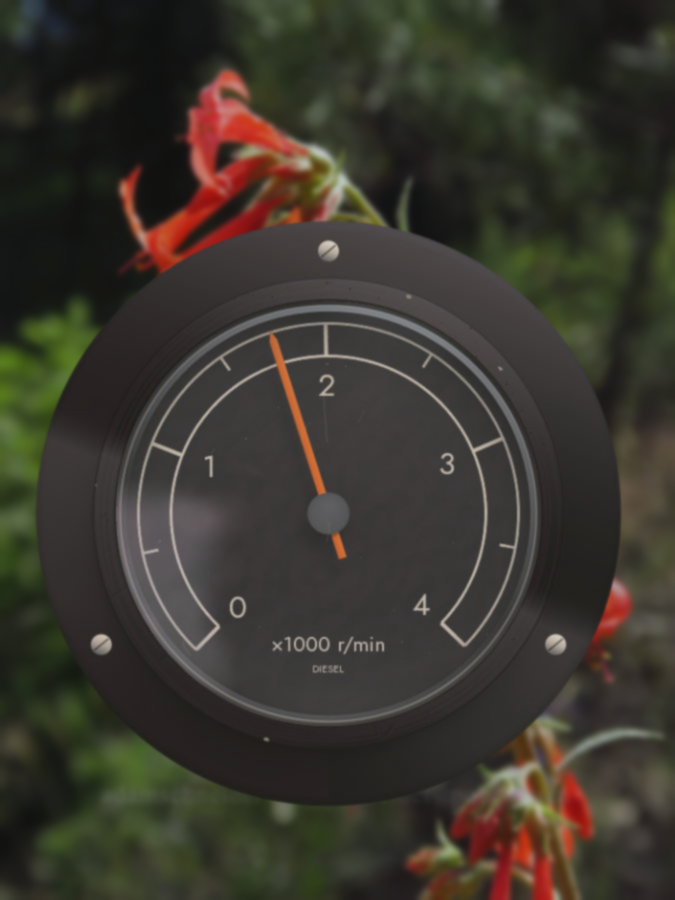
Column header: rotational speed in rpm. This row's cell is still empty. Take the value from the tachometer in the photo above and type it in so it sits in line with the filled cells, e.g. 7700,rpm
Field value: 1750,rpm
